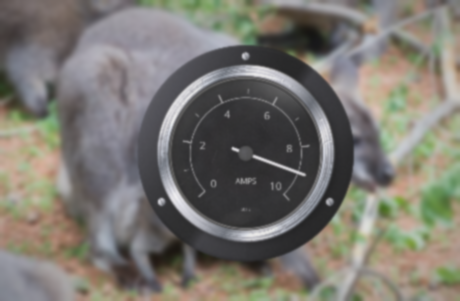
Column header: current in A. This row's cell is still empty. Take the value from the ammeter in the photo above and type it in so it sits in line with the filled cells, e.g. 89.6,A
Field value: 9,A
